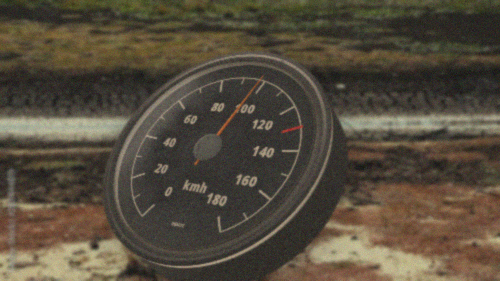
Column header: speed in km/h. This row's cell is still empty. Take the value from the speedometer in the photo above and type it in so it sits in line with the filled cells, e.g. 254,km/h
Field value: 100,km/h
